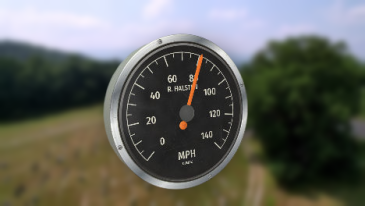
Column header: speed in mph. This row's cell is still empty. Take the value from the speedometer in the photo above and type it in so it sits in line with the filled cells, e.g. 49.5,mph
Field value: 80,mph
